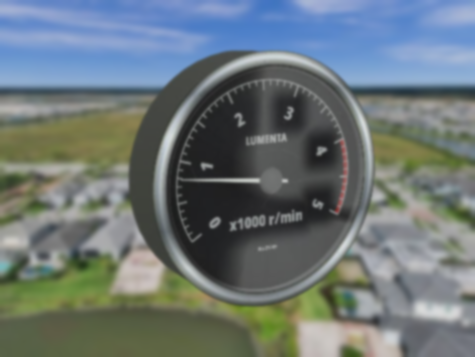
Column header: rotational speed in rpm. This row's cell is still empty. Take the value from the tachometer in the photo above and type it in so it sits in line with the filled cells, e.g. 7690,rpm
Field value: 800,rpm
